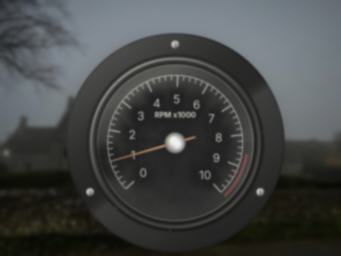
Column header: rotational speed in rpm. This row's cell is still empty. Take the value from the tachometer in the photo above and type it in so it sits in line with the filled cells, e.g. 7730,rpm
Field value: 1000,rpm
